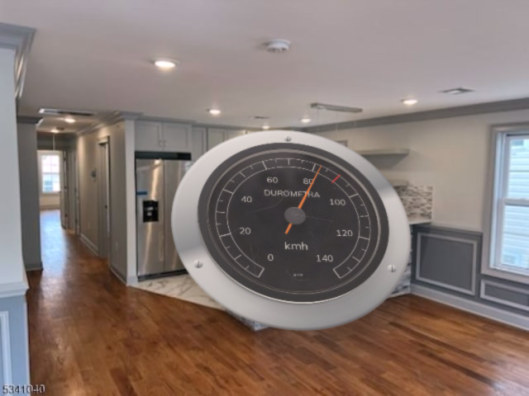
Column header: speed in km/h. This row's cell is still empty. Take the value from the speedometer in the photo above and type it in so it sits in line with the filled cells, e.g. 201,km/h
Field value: 82.5,km/h
